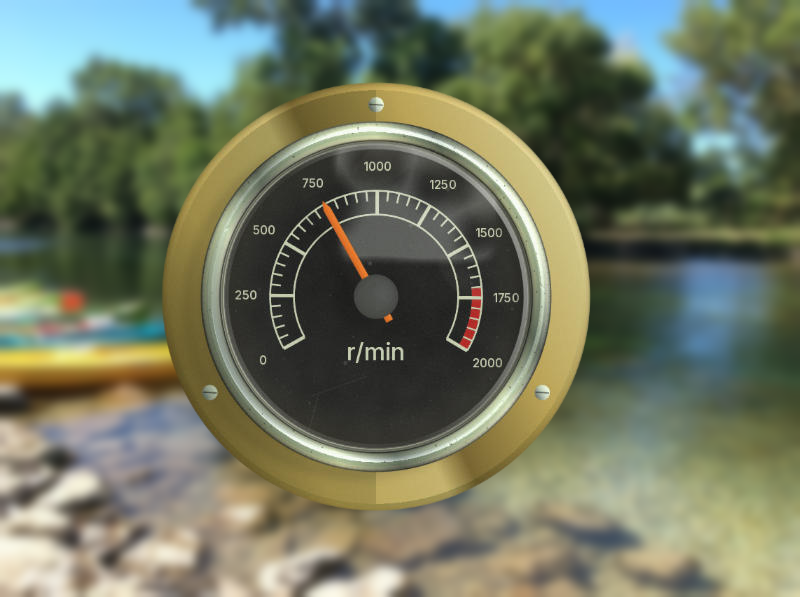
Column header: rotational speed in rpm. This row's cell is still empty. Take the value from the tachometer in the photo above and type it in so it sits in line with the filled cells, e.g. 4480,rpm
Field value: 750,rpm
